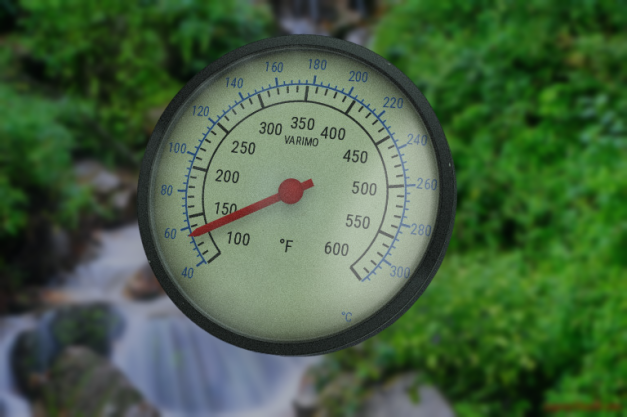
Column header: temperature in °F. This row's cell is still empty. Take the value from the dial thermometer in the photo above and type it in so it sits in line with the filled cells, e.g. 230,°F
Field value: 130,°F
